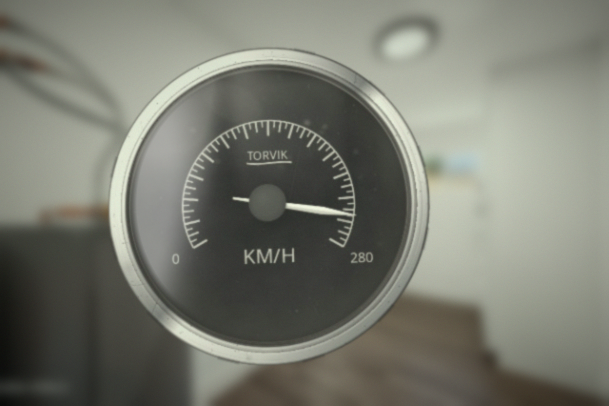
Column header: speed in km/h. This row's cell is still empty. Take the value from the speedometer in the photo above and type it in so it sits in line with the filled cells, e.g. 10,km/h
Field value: 255,km/h
